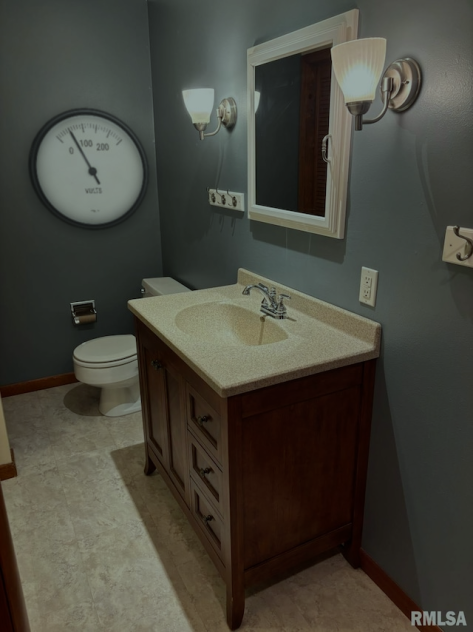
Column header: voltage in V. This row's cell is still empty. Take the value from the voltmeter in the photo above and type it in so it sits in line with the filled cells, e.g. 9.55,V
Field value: 50,V
